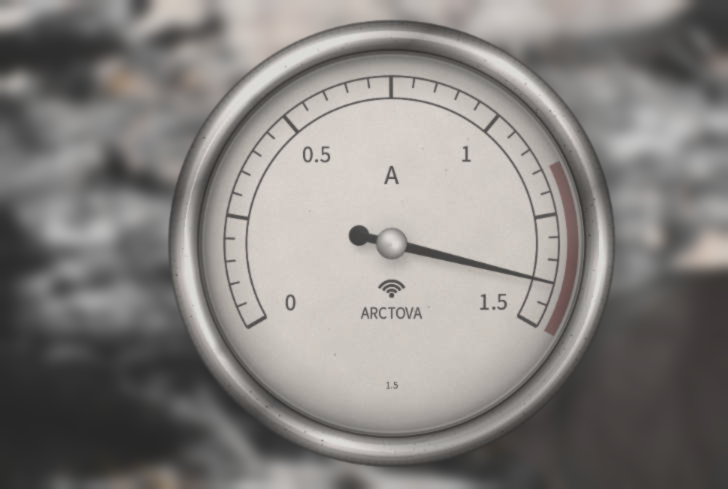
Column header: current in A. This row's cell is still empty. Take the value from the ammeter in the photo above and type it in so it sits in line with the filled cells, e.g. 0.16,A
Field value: 1.4,A
